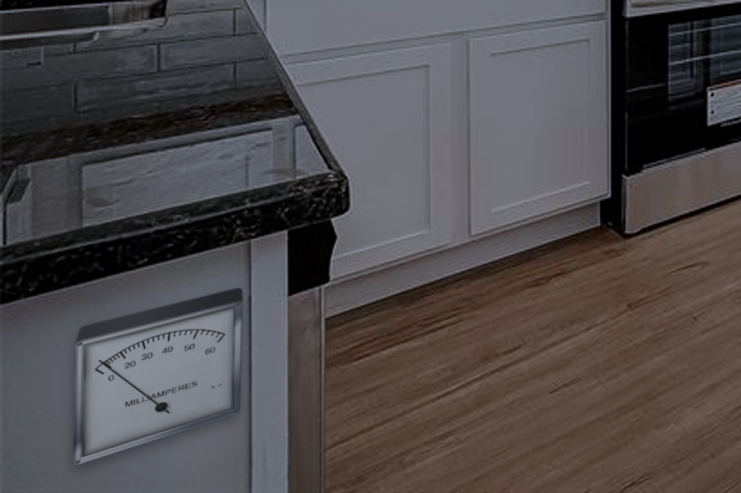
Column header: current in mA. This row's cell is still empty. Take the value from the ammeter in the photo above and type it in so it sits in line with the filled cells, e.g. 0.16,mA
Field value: 10,mA
